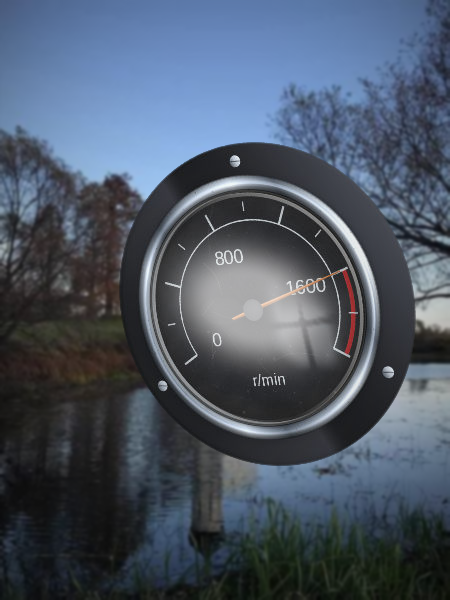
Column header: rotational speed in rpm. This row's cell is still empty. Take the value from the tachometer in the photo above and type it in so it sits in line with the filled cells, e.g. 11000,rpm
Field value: 1600,rpm
